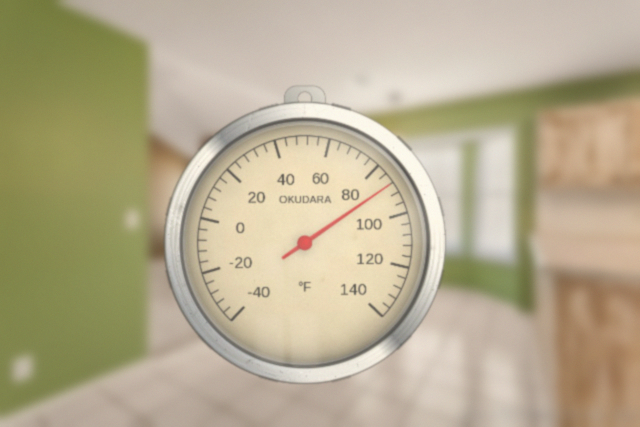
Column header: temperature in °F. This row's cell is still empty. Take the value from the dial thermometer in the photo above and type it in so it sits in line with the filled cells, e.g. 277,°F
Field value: 88,°F
